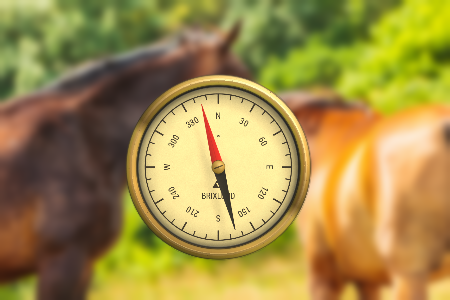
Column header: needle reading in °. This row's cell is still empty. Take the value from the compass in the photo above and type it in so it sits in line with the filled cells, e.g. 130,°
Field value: 345,°
